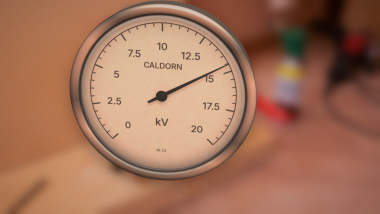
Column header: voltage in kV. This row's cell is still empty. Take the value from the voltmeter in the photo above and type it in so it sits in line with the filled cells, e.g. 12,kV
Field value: 14.5,kV
